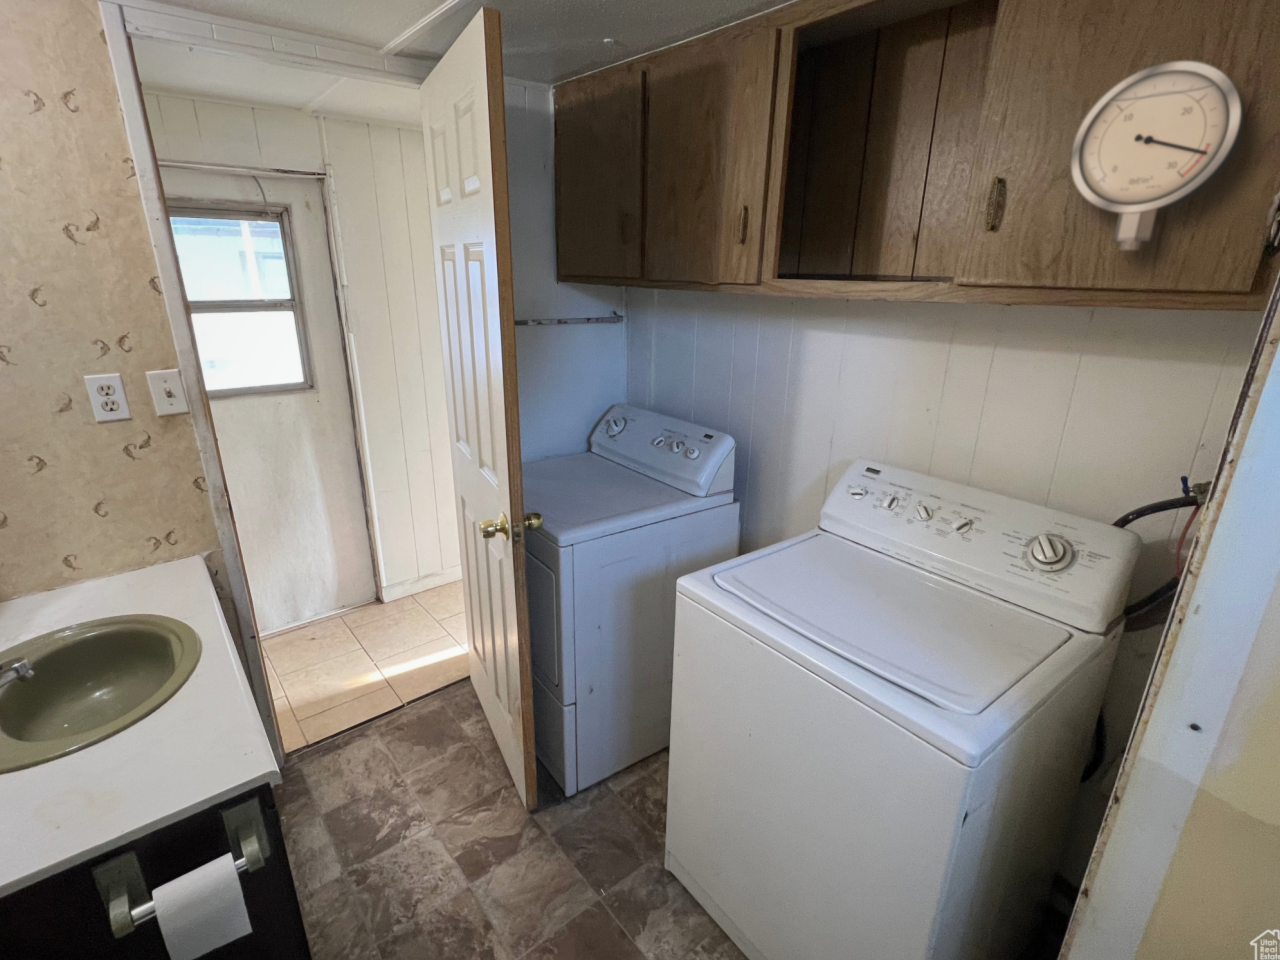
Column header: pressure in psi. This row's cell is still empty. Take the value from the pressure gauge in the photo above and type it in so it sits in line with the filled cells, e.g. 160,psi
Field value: 27,psi
